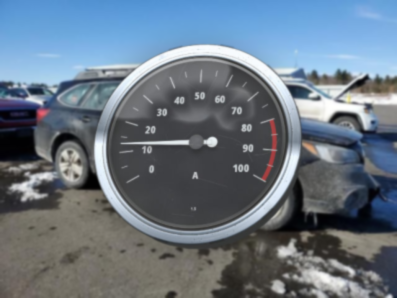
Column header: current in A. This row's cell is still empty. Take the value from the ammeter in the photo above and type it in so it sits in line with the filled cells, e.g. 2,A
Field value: 12.5,A
